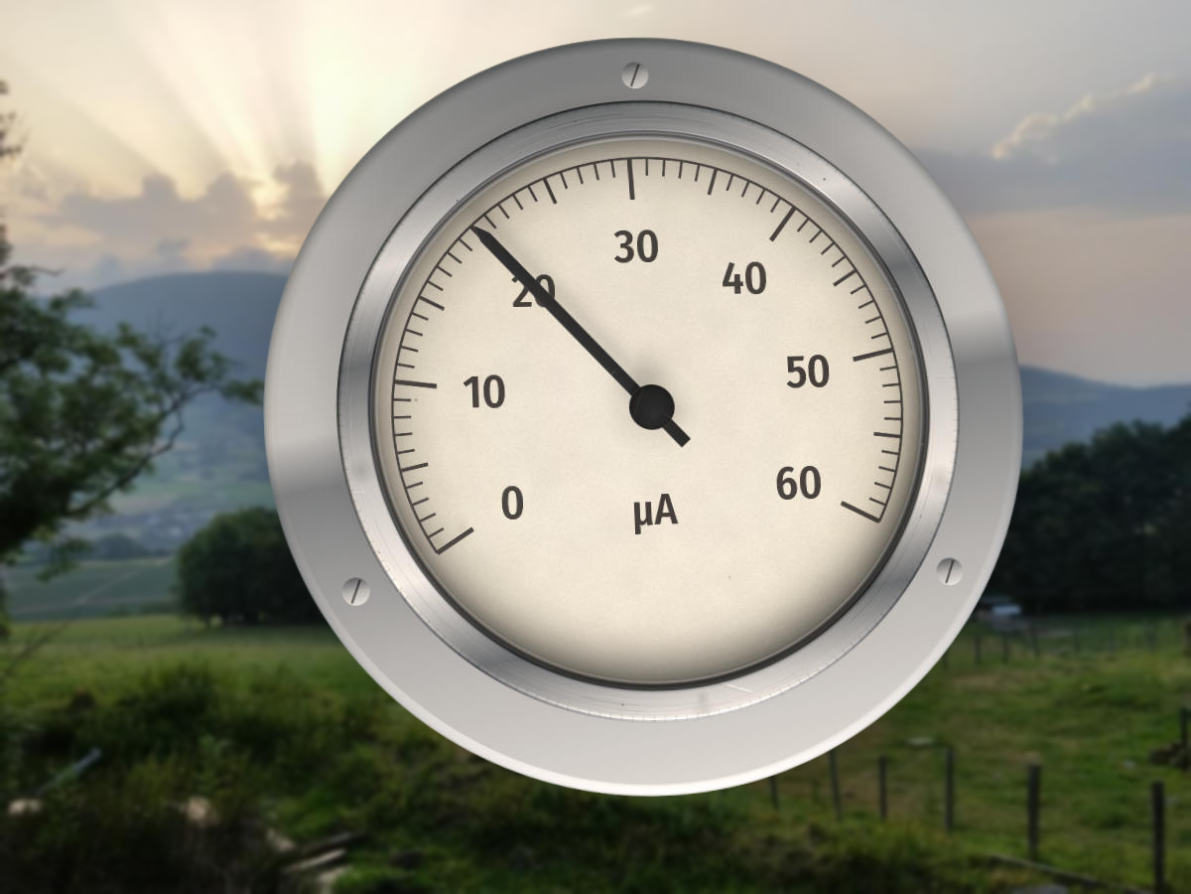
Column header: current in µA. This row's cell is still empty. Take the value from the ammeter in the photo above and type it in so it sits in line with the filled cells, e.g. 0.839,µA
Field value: 20,µA
